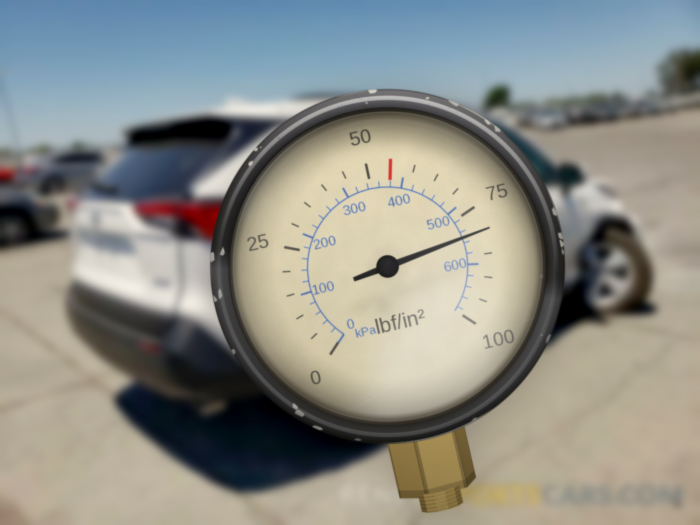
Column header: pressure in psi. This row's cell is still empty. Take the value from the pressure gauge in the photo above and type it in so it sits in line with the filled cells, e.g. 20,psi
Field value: 80,psi
